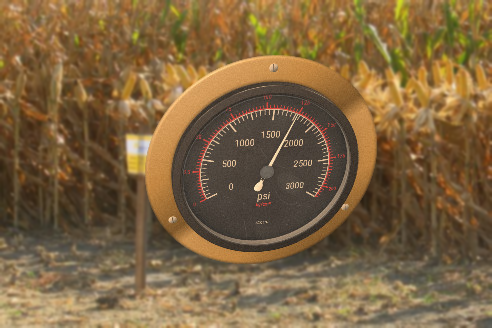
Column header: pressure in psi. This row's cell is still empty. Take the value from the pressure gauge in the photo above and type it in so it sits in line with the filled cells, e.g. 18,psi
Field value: 1750,psi
